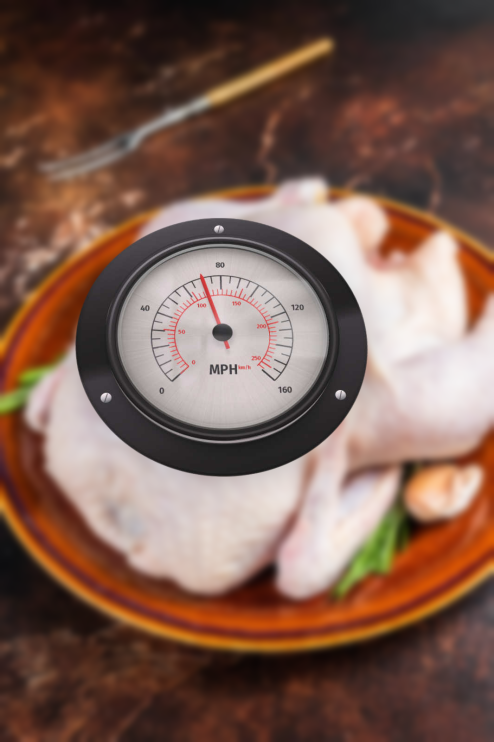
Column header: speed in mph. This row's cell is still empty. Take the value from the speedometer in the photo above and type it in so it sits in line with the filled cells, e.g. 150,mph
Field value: 70,mph
